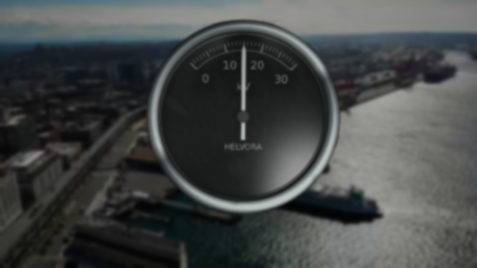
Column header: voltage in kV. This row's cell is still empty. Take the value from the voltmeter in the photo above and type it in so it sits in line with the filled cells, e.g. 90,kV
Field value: 15,kV
